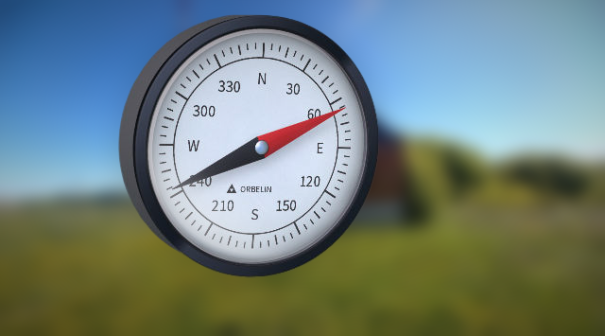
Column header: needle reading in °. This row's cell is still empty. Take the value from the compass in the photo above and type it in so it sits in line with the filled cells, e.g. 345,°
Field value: 65,°
